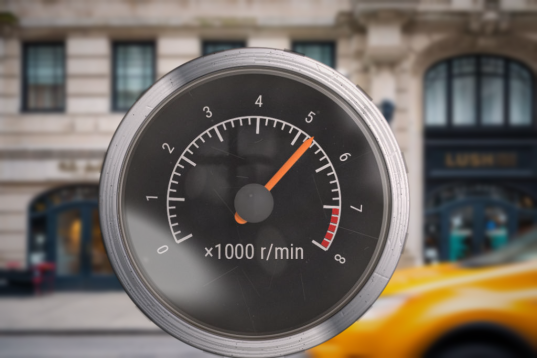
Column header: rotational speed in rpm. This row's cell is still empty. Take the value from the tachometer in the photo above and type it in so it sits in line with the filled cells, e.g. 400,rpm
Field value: 5300,rpm
